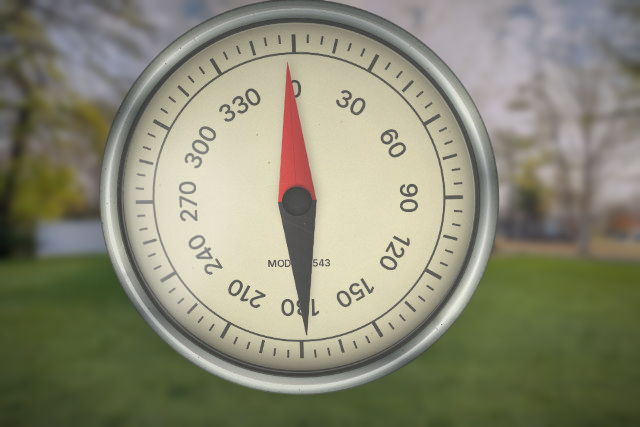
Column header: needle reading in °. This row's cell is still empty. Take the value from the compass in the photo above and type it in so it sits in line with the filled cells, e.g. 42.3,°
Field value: 357.5,°
